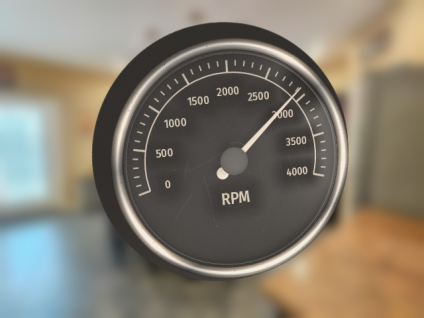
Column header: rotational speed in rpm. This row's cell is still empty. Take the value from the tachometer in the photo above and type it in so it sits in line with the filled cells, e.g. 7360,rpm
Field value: 2900,rpm
